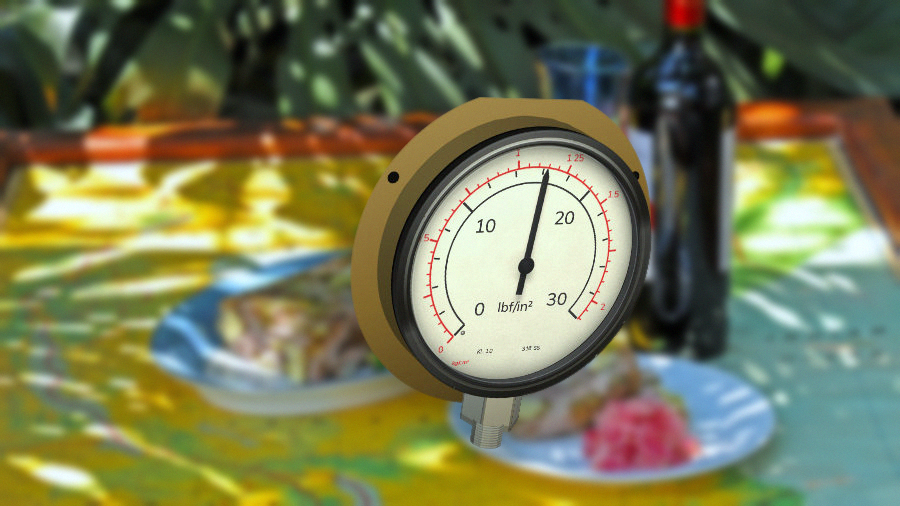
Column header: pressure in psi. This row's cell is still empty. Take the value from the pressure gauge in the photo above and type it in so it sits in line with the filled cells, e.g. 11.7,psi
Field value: 16,psi
